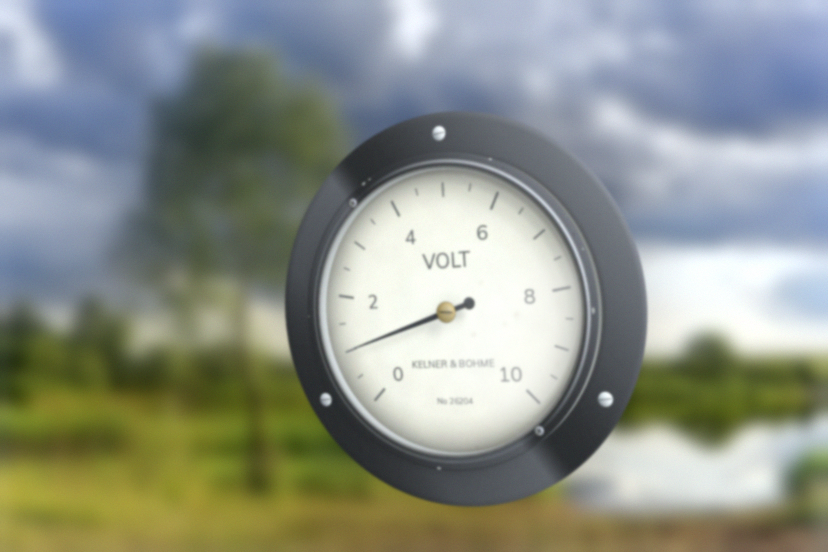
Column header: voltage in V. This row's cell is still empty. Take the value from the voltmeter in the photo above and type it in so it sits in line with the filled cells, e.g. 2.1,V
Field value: 1,V
